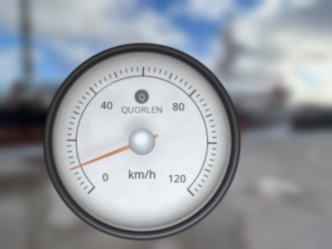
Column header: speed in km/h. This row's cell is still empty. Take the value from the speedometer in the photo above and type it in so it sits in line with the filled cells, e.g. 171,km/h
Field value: 10,km/h
